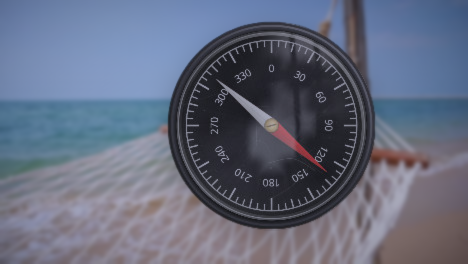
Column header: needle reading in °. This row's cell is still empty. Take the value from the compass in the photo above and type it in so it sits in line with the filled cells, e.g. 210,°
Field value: 130,°
